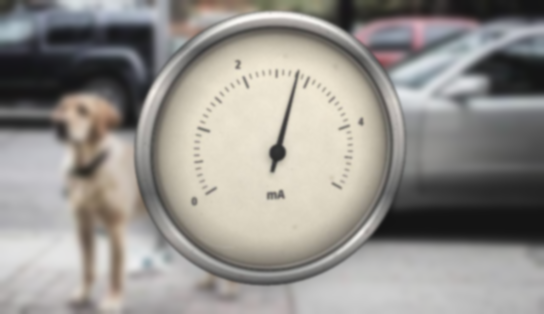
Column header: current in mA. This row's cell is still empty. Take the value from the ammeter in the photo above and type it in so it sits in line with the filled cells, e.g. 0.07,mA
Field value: 2.8,mA
